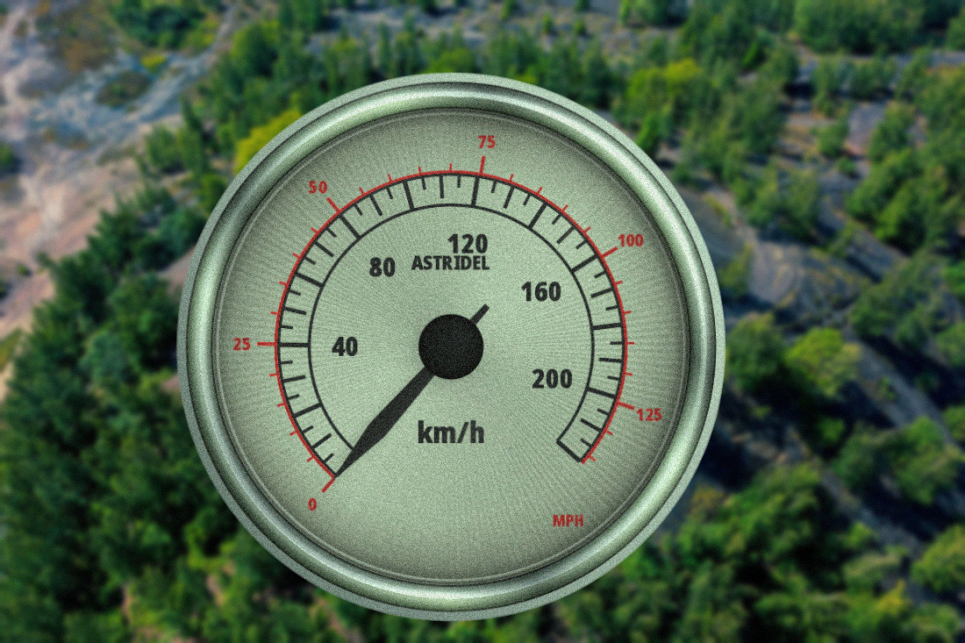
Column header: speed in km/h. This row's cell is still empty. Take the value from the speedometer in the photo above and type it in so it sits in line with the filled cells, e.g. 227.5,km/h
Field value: 0,km/h
